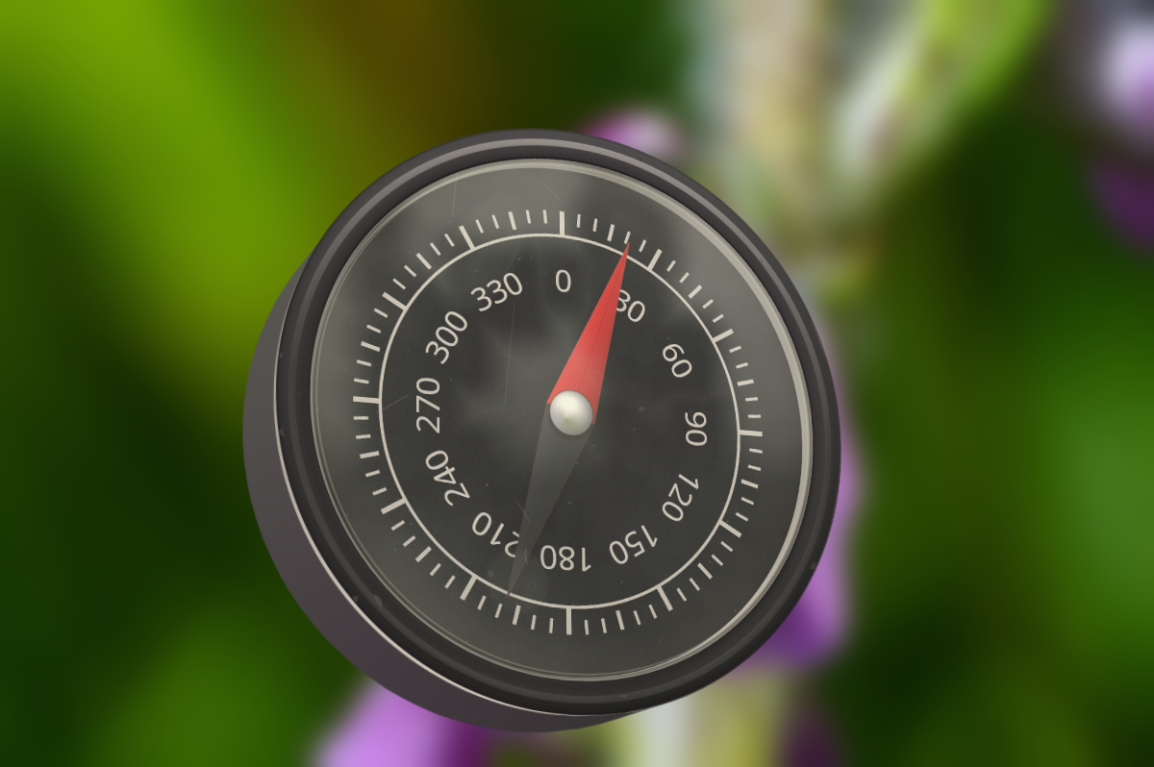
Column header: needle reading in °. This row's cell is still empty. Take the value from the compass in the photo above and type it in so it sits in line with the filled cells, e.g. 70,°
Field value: 20,°
